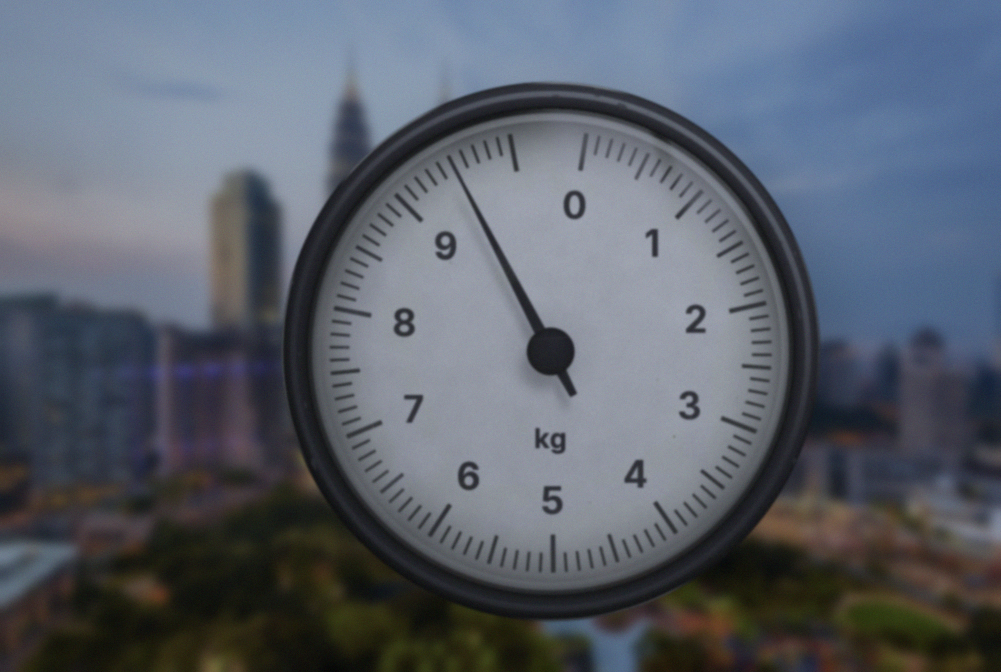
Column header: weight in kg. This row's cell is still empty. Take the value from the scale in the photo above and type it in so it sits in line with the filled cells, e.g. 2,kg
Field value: 9.5,kg
